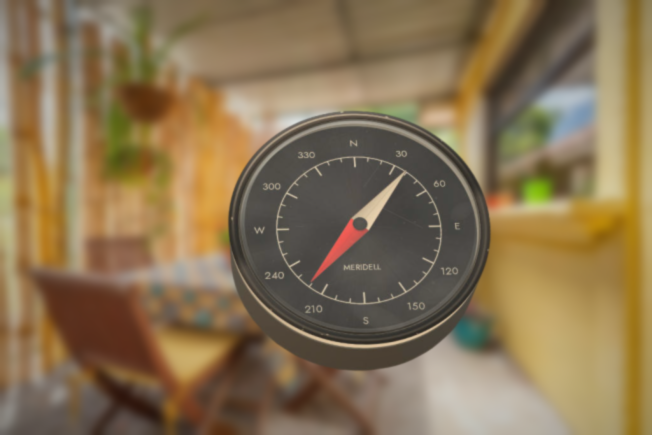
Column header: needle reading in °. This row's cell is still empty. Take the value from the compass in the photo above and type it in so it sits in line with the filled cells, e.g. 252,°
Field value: 220,°
